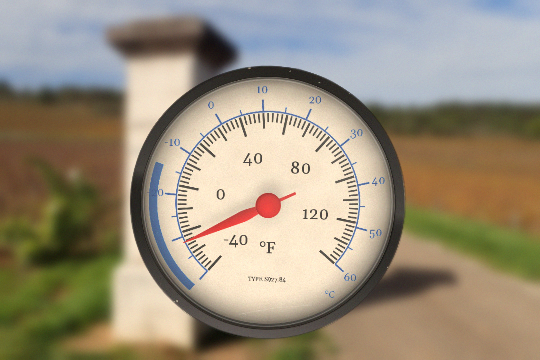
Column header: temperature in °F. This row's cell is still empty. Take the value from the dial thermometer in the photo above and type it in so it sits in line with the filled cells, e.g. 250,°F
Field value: -24,°F
